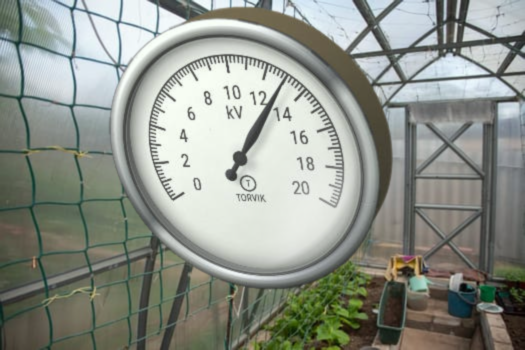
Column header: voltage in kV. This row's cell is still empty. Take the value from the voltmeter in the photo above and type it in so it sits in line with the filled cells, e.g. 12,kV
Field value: 13,kV
